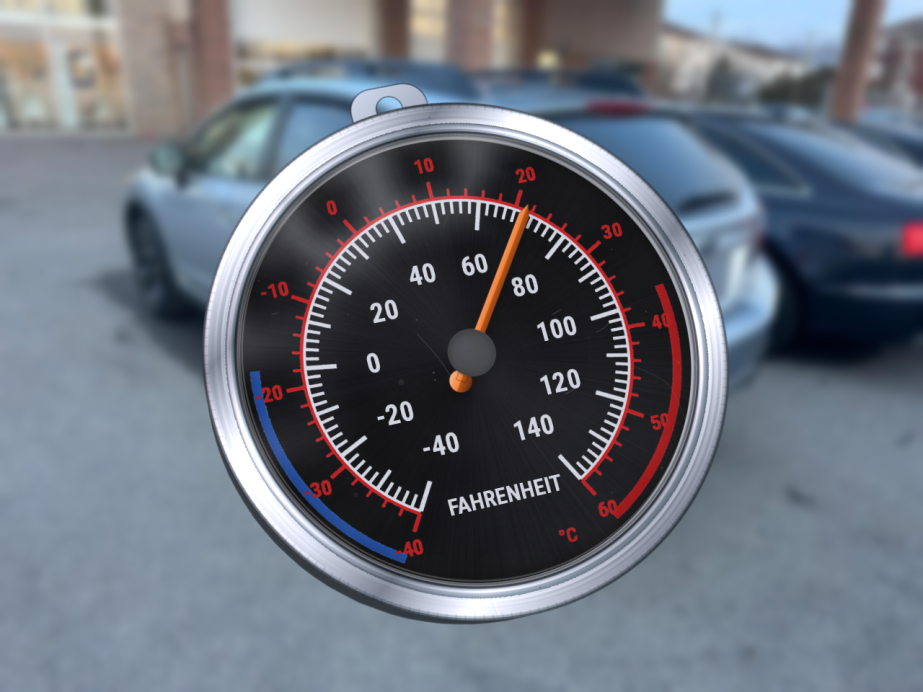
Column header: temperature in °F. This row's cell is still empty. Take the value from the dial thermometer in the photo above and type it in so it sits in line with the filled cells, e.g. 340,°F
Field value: 70,°F
